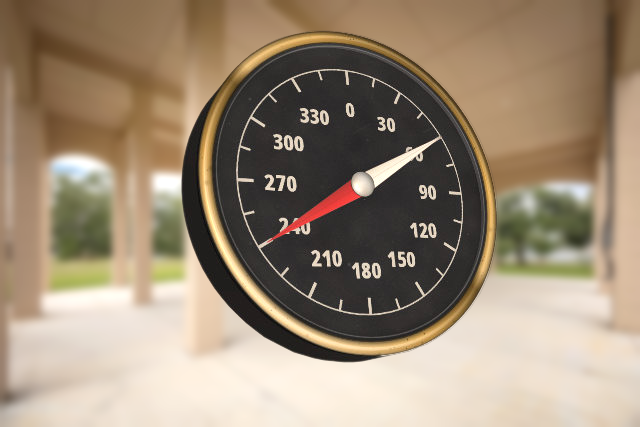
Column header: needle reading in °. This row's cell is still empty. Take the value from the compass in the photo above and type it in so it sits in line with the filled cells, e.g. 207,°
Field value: 240,°
